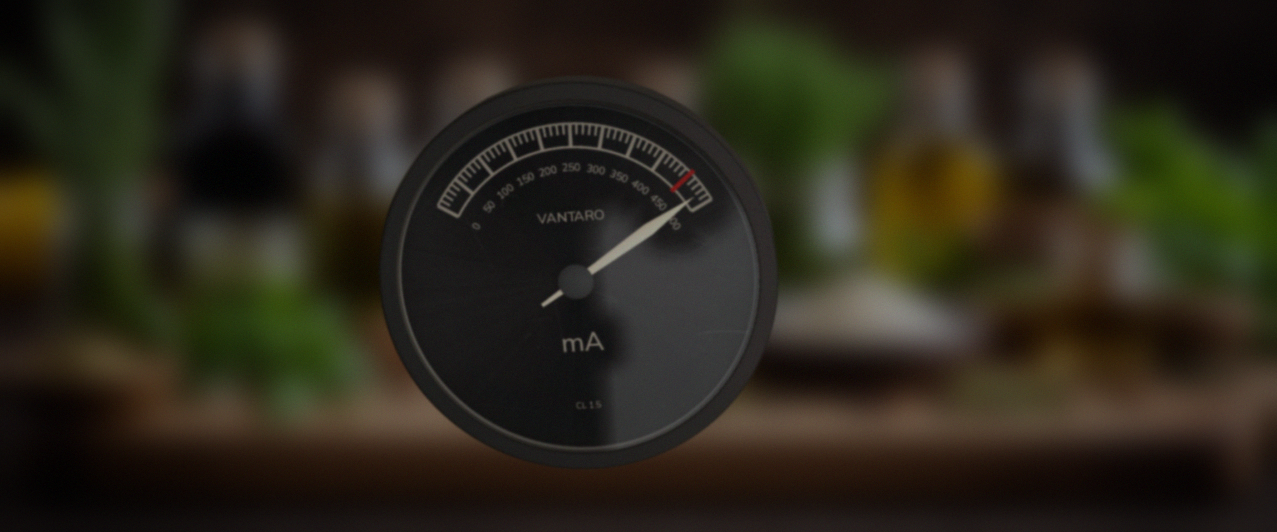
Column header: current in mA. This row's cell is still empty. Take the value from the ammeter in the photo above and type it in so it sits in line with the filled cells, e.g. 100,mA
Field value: 480,mA
